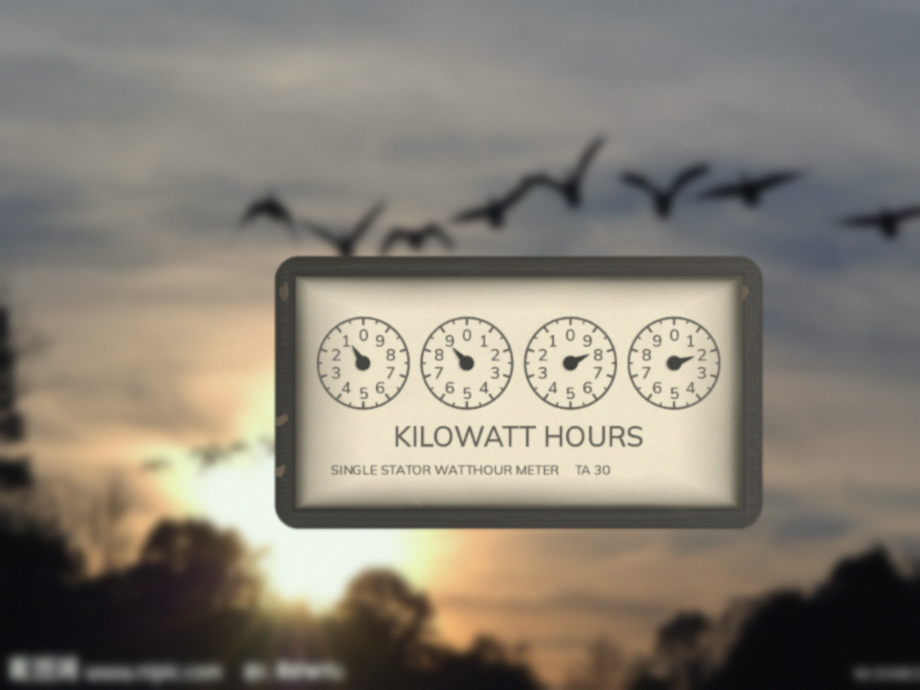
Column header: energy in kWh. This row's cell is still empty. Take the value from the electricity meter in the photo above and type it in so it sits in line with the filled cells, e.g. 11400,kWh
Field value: 882,kWh
